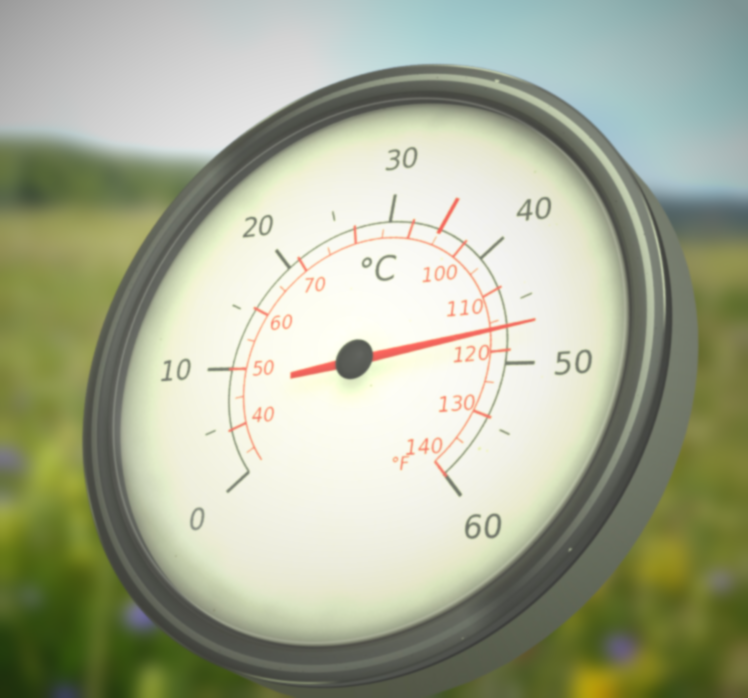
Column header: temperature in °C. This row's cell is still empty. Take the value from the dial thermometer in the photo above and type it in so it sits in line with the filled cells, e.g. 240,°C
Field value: 47.5,°C
